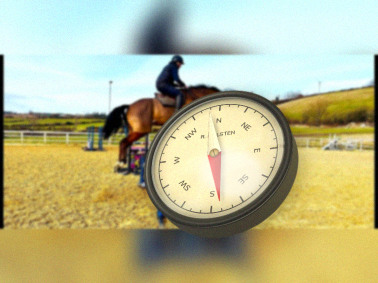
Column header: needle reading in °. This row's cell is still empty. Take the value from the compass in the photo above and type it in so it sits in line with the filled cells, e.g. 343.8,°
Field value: 170,°
